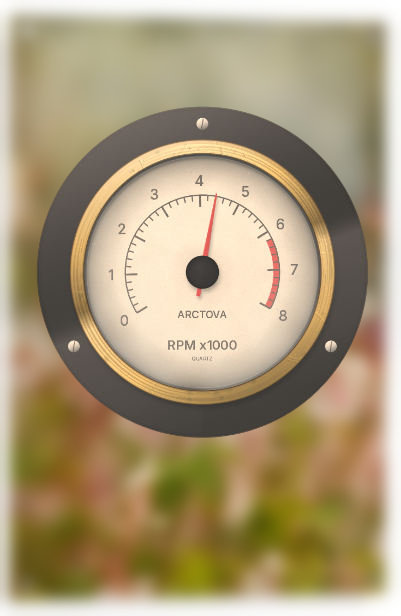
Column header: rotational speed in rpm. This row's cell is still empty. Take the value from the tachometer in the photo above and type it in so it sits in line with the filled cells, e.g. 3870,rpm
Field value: 4400,rpm
